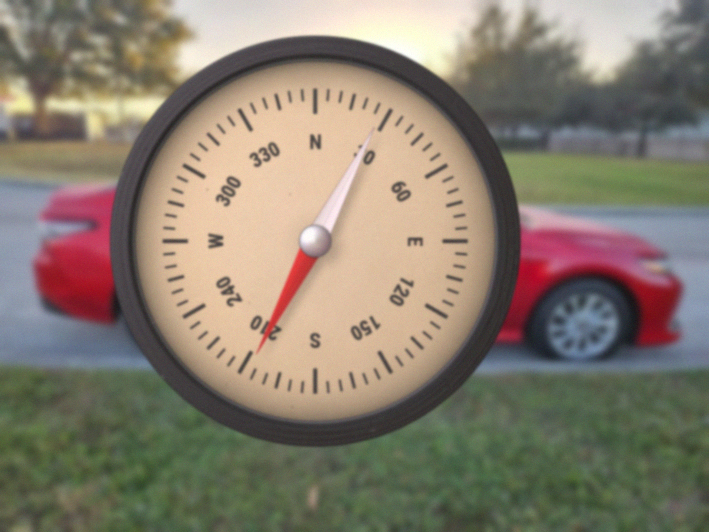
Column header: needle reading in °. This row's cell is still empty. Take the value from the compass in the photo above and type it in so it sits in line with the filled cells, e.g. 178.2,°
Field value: 207.5,°
